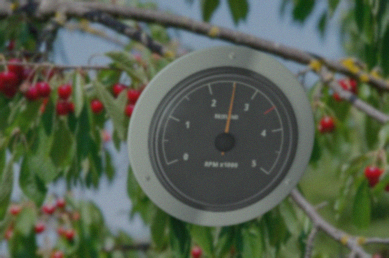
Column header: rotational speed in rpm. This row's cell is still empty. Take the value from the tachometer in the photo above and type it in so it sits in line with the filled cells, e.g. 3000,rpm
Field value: 2500,rpm
